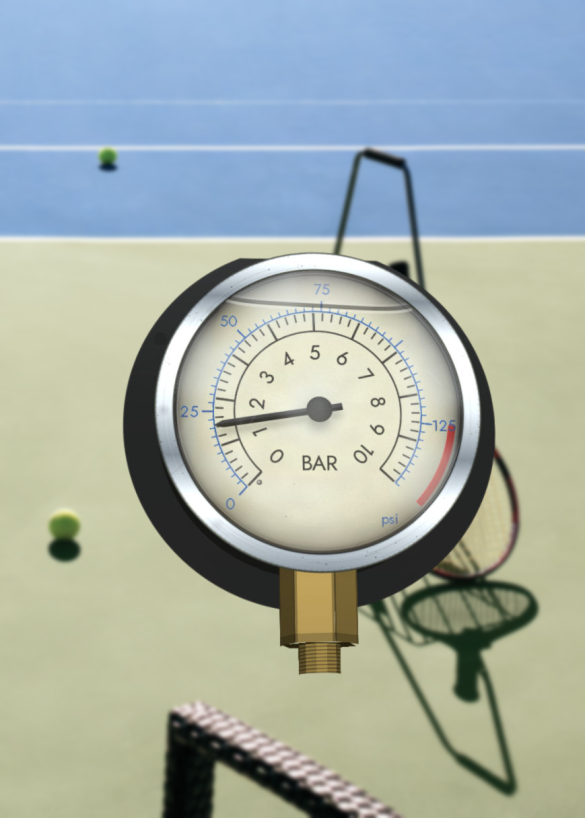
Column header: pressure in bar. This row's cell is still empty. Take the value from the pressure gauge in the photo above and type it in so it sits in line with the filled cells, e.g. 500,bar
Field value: 1.4,bar
